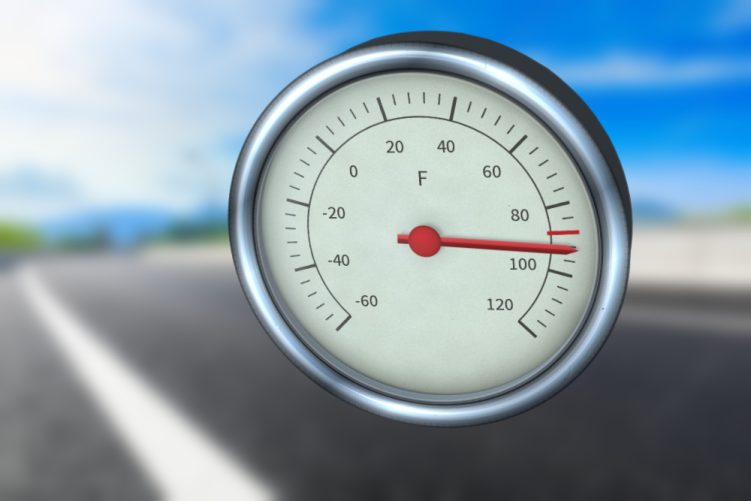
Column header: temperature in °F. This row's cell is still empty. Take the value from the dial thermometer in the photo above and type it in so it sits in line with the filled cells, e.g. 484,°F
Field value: 92,°F
